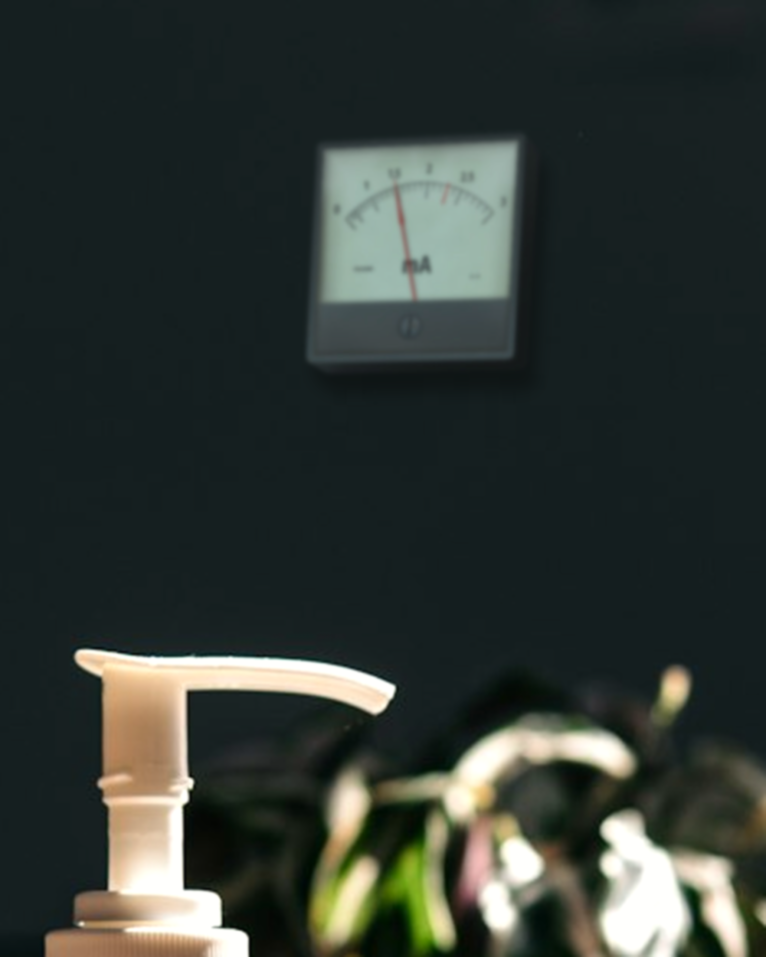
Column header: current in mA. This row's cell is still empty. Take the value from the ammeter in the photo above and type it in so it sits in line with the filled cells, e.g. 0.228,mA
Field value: 1.5,mA
